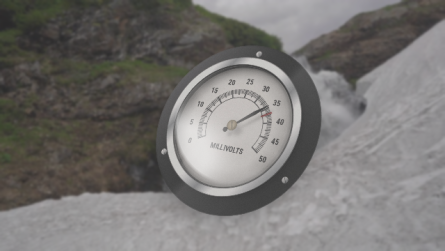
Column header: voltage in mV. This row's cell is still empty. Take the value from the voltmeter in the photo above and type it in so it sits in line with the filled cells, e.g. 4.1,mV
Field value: 35,mV
